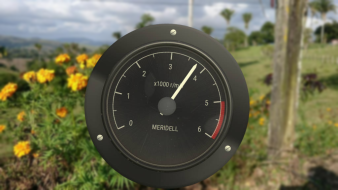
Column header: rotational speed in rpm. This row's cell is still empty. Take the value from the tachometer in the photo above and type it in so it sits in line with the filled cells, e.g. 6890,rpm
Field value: 3750,rpm
